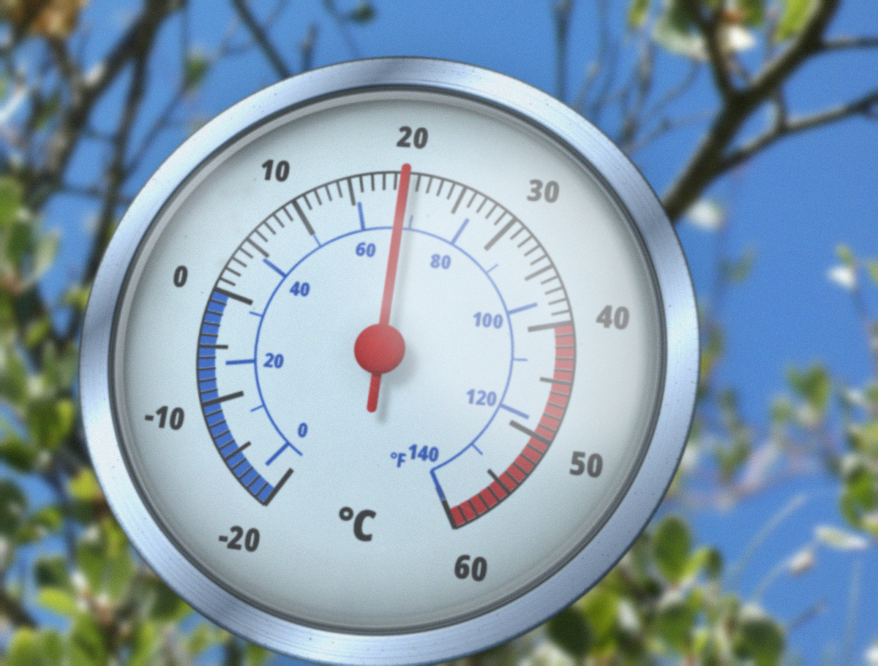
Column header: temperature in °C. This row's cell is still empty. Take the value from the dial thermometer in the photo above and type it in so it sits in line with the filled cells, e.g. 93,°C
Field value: 20,°C
